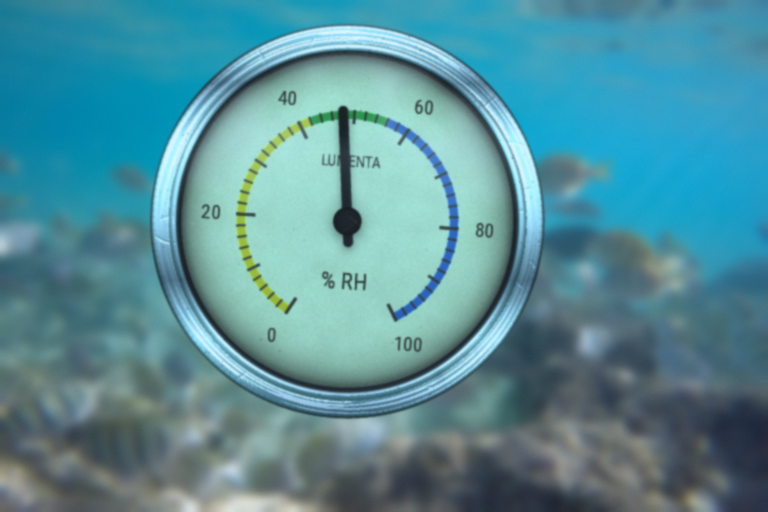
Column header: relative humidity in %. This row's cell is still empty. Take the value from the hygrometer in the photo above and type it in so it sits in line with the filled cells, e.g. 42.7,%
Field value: 48,%
